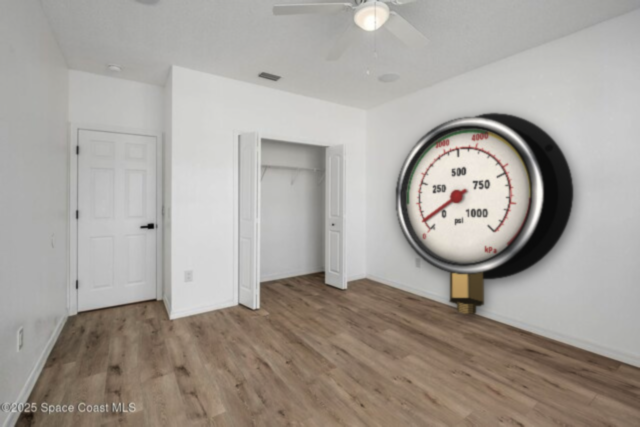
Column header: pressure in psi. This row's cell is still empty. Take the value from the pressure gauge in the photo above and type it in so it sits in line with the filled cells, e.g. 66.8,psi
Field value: 50,psi
